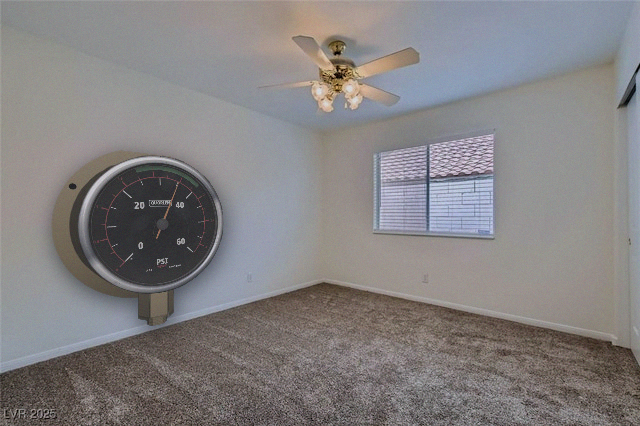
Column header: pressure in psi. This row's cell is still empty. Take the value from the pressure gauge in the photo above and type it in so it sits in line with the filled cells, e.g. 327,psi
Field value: 35,psi
